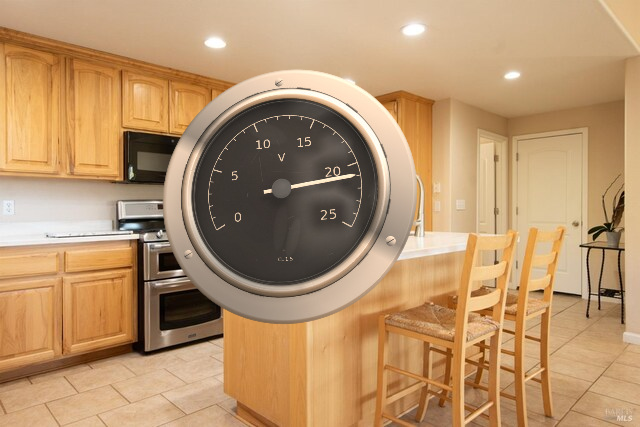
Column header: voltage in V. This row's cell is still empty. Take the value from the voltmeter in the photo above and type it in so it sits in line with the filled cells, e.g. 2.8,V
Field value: 21,V
